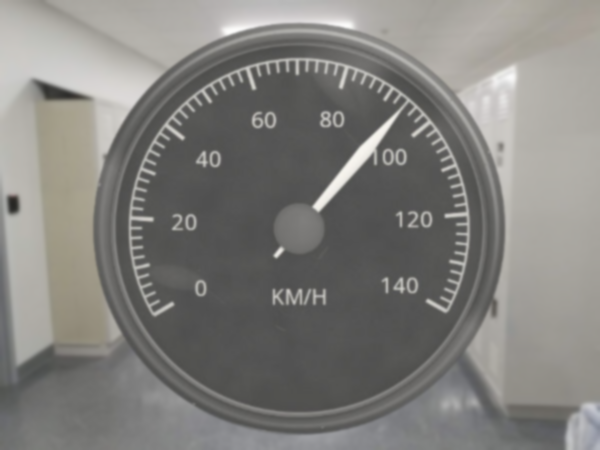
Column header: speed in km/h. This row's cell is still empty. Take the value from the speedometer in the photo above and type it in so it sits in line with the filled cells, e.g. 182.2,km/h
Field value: 94,km/h
